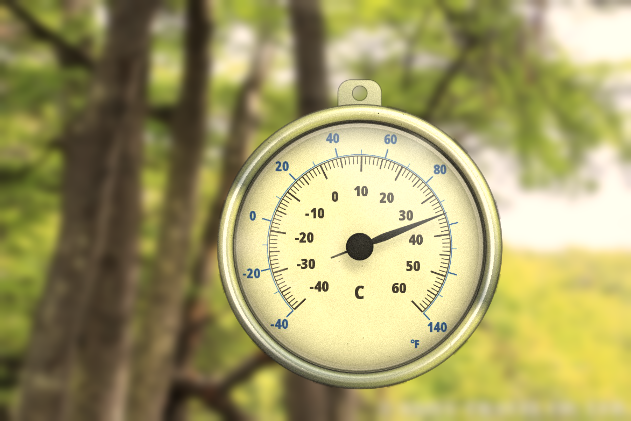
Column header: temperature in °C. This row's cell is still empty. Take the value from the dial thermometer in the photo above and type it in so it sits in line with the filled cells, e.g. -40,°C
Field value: 35,°C
